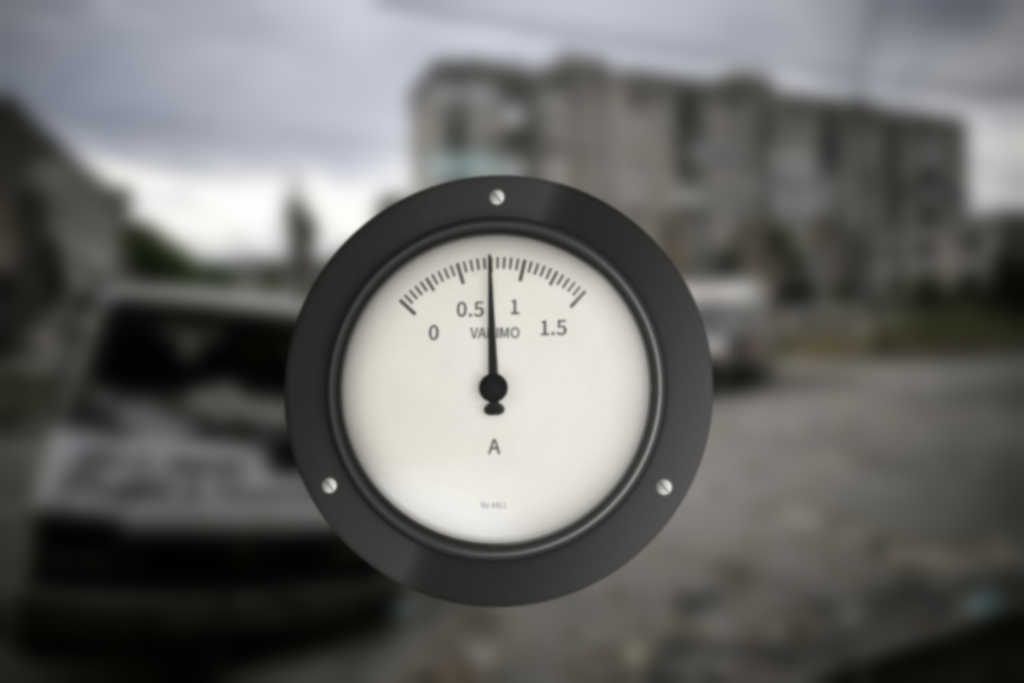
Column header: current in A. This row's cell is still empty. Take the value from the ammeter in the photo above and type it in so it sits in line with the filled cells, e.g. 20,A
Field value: 0.75,A
